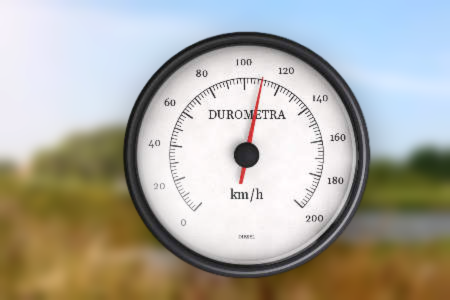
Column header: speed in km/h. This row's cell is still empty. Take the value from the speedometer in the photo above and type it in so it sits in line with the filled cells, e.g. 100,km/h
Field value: 110,km/h
